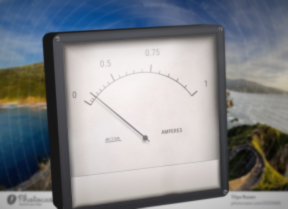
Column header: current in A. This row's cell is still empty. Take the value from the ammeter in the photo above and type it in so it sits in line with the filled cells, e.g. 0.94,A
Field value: 0.25,A
